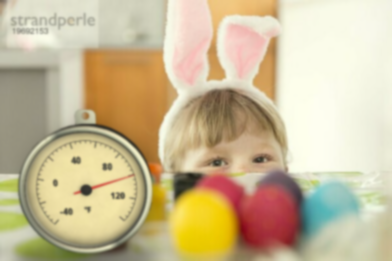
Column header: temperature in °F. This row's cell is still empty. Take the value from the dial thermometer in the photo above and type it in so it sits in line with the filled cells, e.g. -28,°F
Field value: 100,°F
